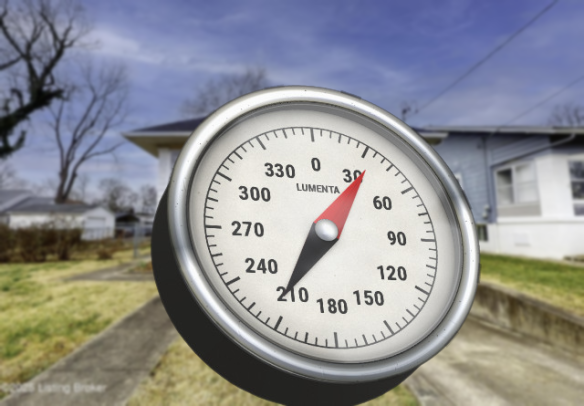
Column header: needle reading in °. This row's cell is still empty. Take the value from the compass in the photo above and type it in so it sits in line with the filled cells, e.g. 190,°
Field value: 35,°
